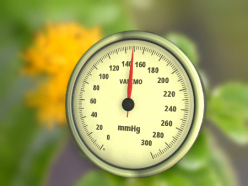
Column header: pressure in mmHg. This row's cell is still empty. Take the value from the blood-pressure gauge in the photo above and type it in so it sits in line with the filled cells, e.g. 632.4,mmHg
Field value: 150,mmHg
